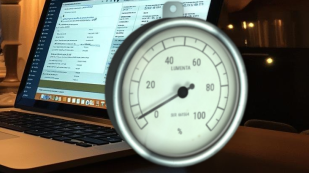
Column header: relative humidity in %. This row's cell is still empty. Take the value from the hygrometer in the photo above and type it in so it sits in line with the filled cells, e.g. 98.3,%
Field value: 5,%
